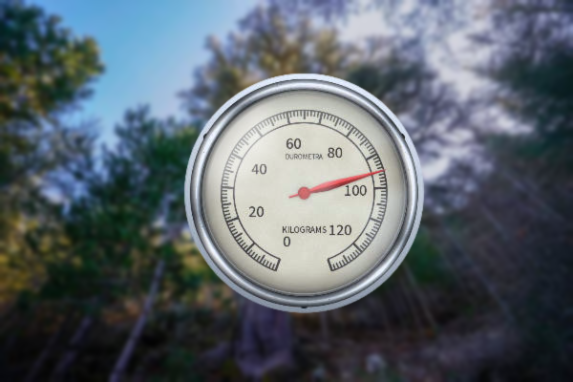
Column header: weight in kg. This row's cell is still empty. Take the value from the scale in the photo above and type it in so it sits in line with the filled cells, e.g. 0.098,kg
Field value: 95,kg
